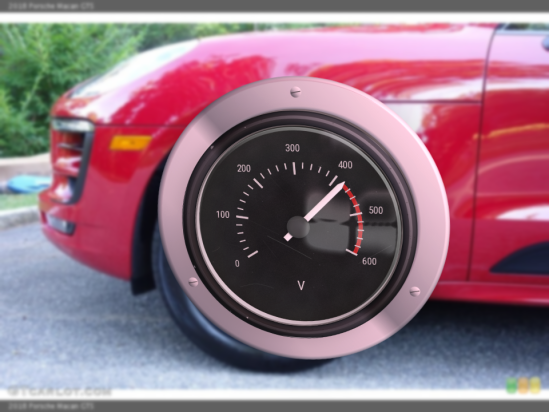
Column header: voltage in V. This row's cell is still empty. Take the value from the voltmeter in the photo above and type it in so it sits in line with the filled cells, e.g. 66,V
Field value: 420,V
